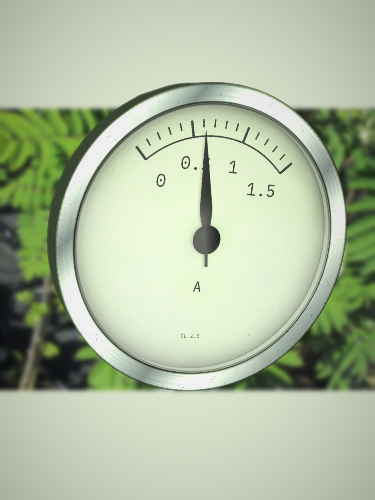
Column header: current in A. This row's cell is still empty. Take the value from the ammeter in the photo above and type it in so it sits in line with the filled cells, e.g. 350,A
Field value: 0.6,A
